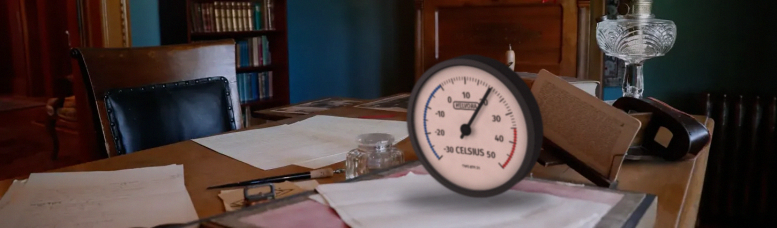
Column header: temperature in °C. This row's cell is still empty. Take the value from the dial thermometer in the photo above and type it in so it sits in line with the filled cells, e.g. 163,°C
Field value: 20,°C
